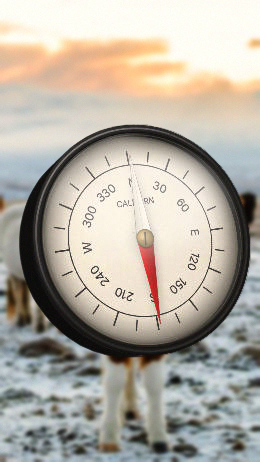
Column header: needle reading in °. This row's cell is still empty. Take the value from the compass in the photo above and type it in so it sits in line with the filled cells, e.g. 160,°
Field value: 180,°
